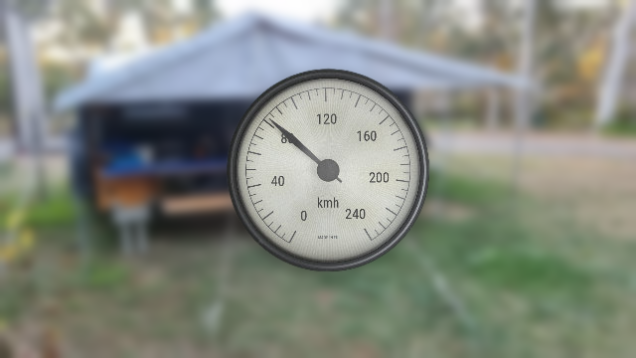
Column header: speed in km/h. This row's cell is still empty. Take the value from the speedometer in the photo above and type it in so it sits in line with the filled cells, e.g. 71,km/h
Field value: 82.5,km/h
